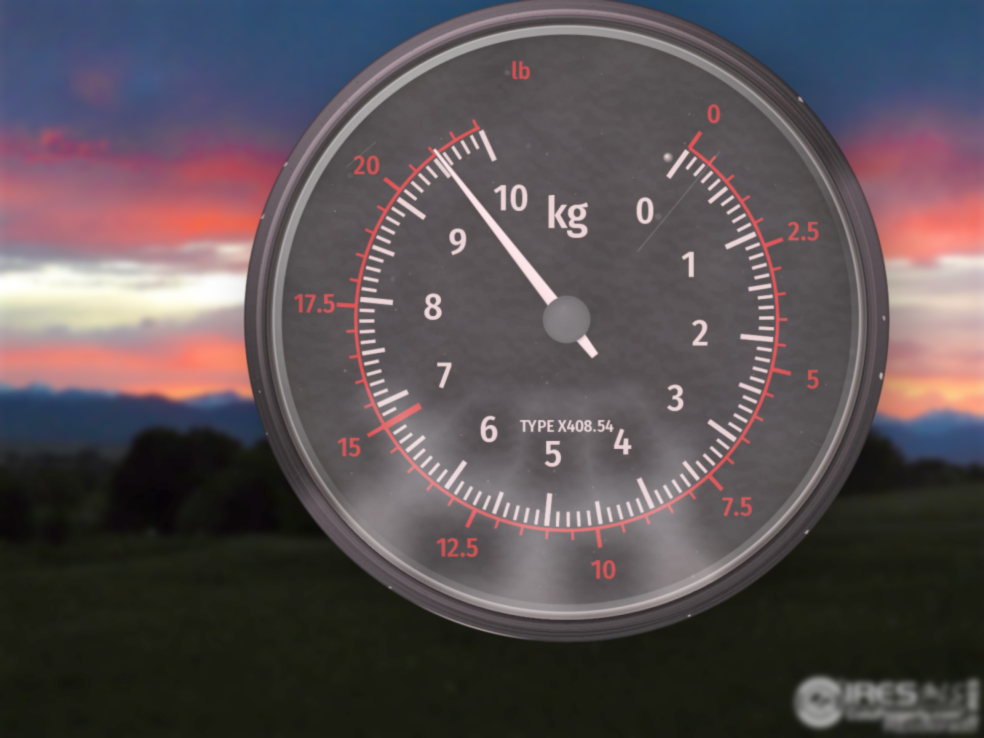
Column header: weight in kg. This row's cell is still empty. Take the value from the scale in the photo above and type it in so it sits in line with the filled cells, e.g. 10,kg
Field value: 9.55,kg
